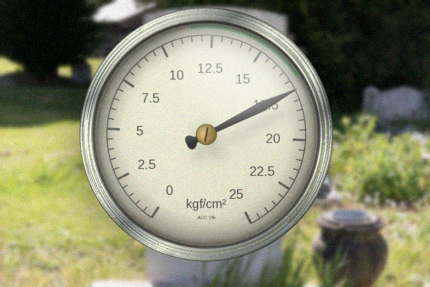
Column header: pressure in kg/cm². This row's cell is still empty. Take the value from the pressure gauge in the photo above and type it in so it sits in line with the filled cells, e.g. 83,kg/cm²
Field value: 17.5,kg/cm²
